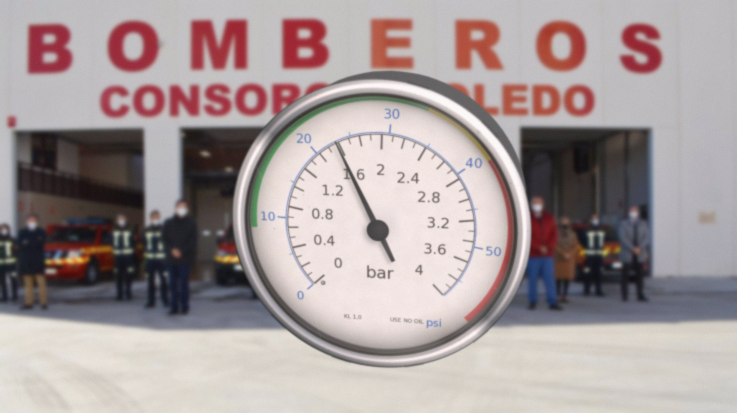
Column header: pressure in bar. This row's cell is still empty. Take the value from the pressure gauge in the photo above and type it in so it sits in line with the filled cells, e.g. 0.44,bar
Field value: 1.6,bar
